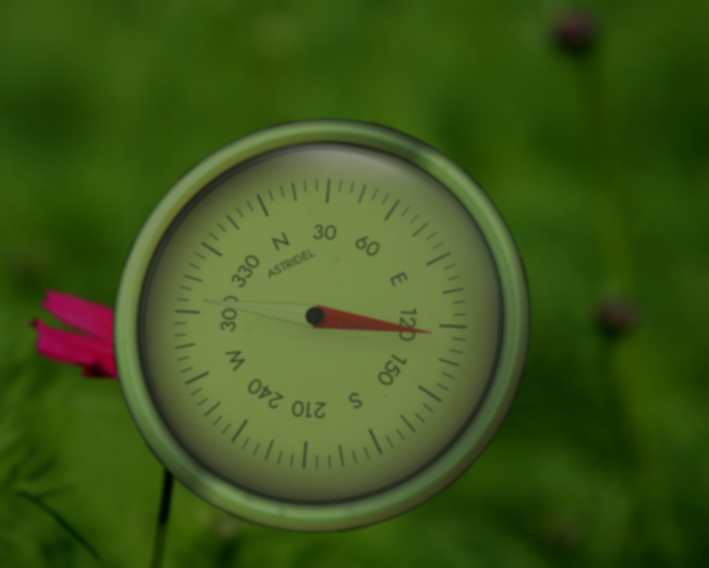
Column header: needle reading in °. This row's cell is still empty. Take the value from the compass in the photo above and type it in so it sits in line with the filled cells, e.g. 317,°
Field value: 125,°
